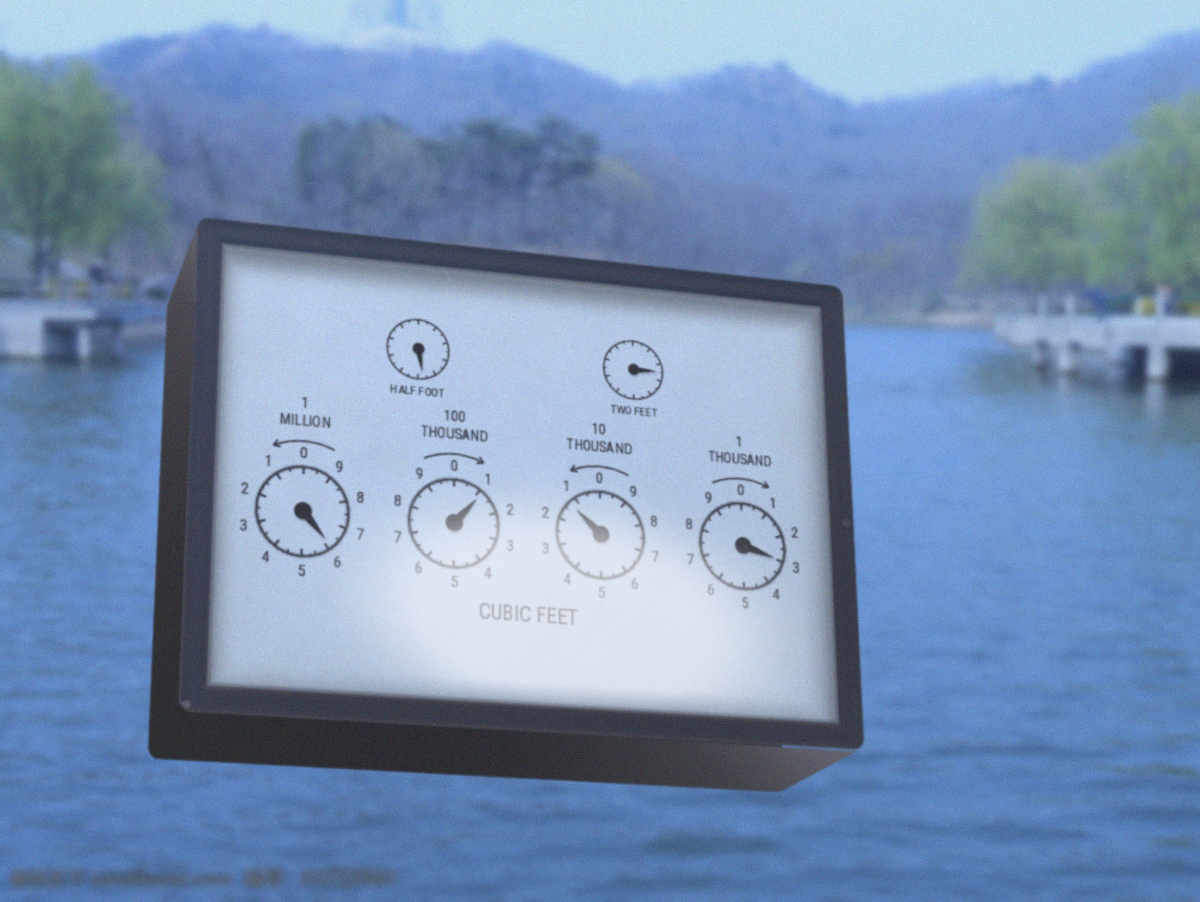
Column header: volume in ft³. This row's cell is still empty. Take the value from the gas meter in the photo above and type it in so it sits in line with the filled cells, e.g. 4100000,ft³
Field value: 611300,ft³
